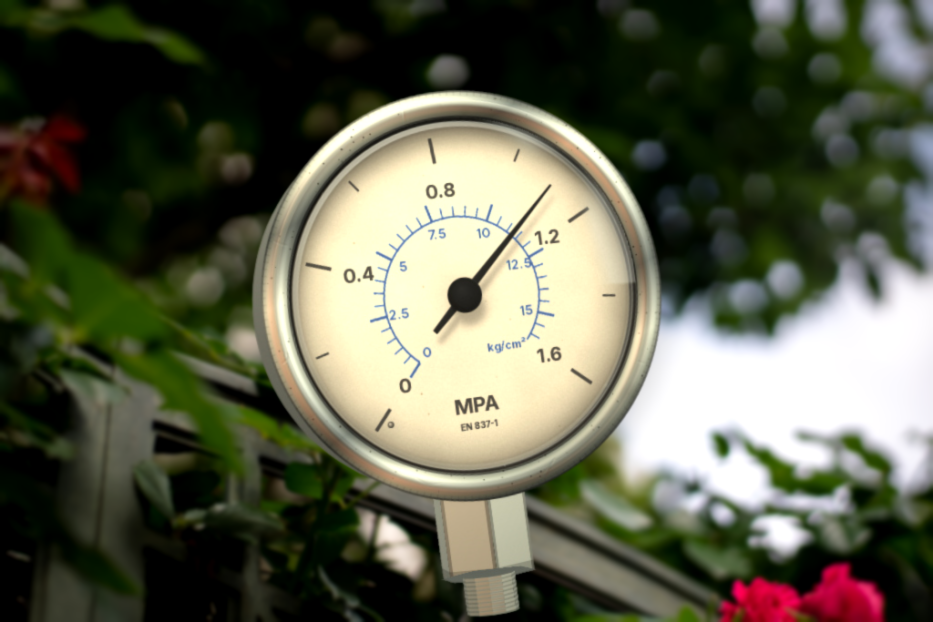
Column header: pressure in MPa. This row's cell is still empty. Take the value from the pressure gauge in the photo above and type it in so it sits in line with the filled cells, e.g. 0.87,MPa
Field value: 1.1,MPa
